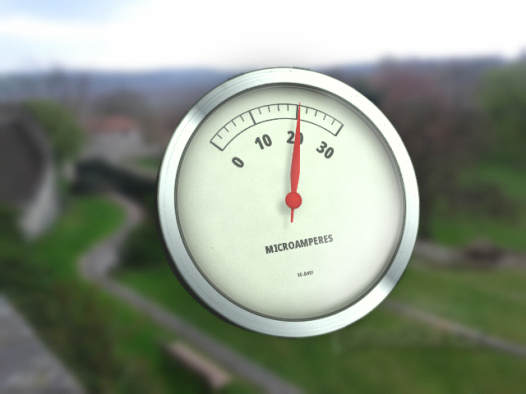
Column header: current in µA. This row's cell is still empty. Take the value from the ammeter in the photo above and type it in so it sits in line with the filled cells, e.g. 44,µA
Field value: 20,µA
